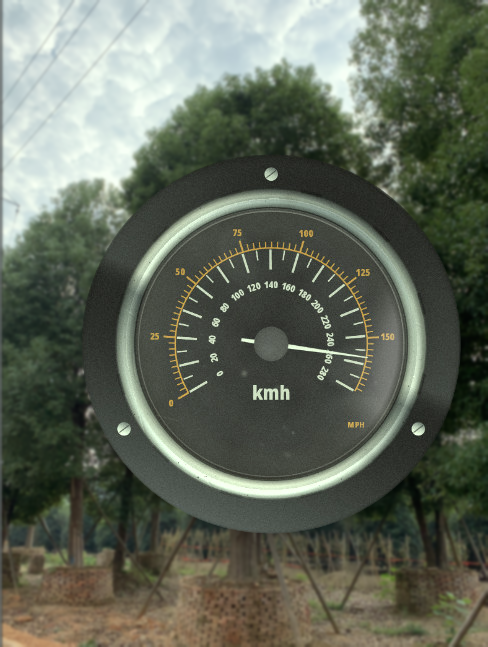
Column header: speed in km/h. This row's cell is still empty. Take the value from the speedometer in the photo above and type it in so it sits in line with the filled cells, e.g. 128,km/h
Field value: 255,km/h
